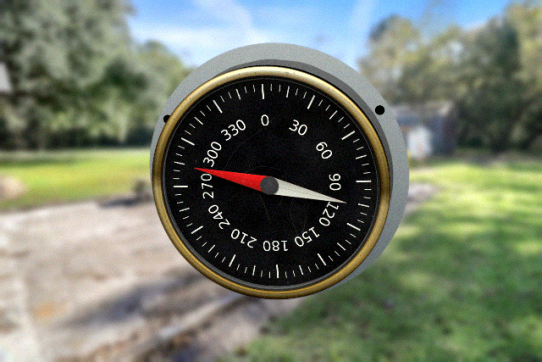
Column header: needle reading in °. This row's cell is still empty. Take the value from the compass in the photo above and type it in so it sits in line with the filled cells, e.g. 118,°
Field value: 285,°
